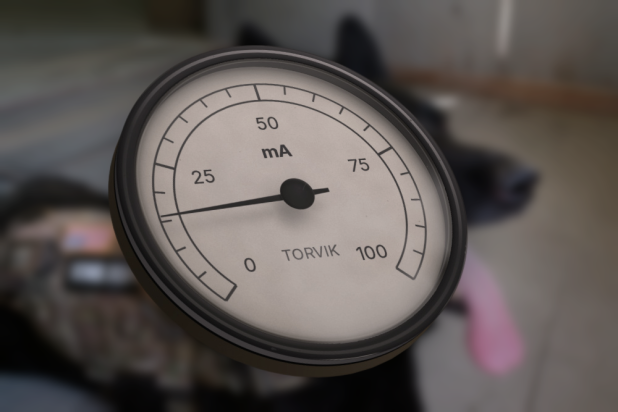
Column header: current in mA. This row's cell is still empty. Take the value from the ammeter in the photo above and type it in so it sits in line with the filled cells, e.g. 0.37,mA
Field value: 15,mA
